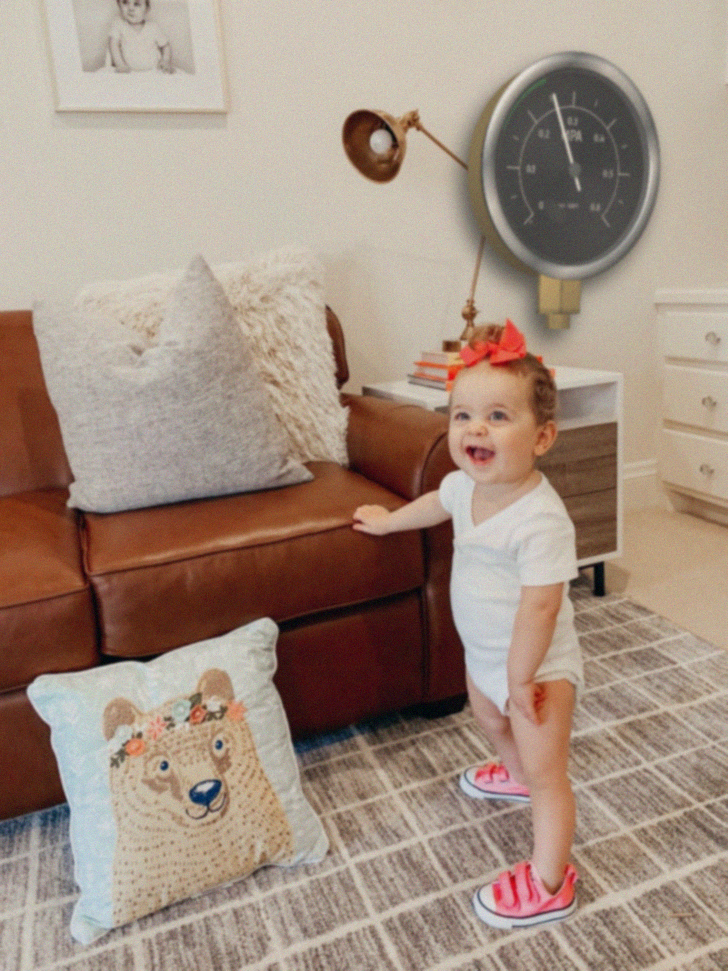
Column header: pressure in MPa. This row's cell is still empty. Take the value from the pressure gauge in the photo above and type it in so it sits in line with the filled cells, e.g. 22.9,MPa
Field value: 0.25,MPa
